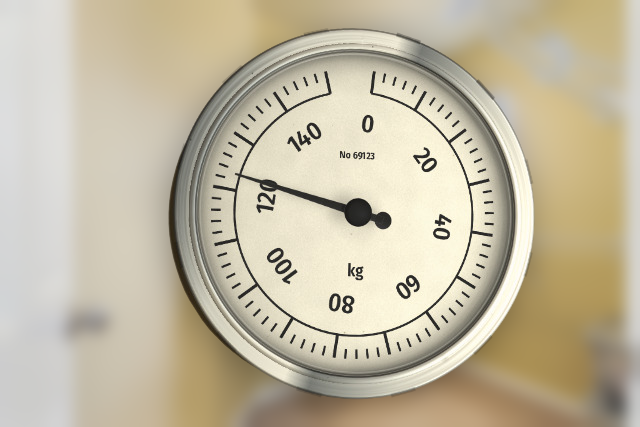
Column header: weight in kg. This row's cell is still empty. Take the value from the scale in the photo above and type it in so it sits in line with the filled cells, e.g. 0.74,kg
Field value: 123,kg
